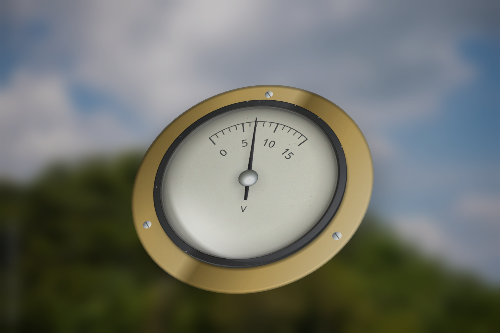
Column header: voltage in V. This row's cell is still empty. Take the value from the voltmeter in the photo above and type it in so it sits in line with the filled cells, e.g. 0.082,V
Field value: 7,V
